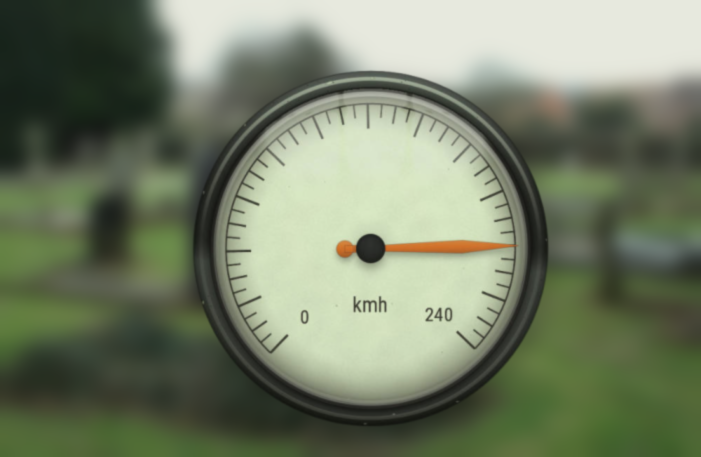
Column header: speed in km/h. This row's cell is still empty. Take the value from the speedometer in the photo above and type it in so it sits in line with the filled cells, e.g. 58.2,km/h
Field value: 200,km/h
